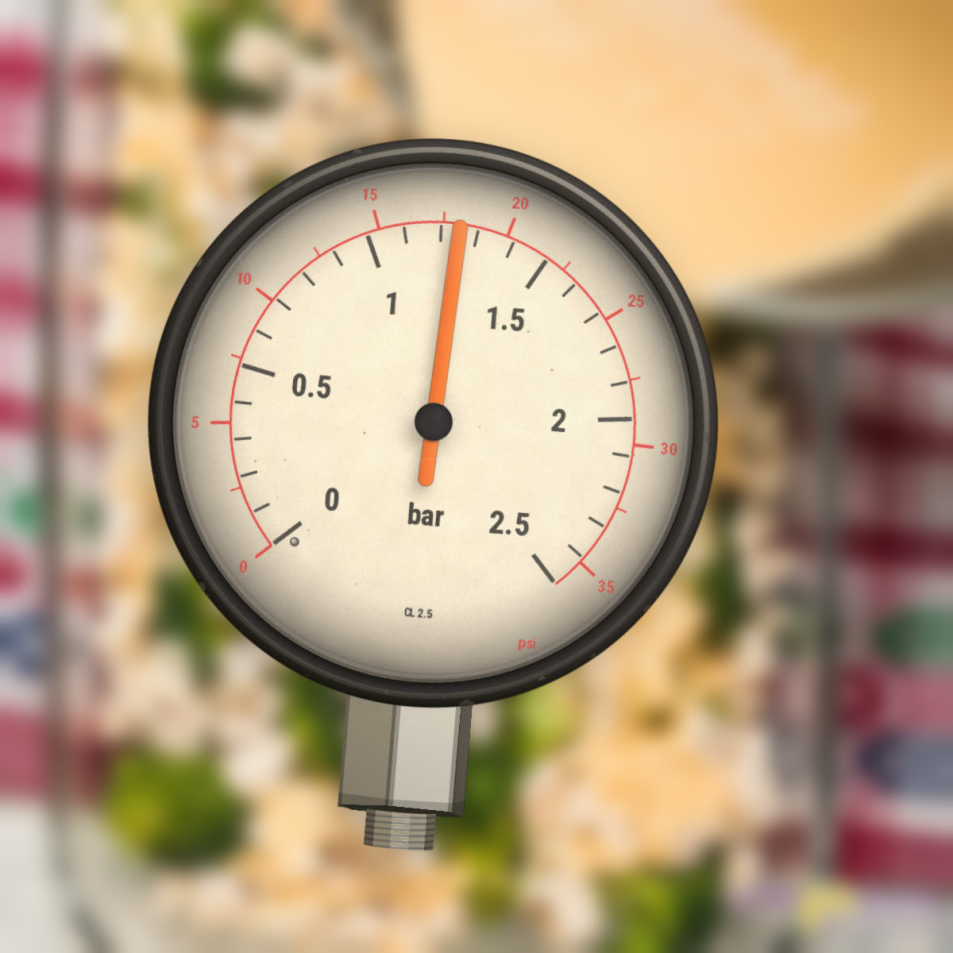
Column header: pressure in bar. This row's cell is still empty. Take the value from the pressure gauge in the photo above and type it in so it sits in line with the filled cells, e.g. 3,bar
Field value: 1.25,bar
